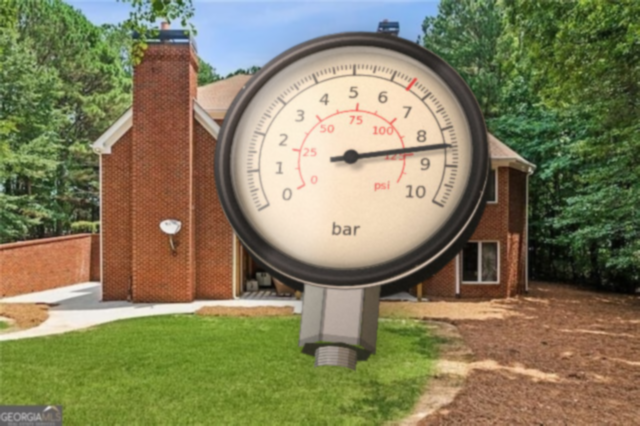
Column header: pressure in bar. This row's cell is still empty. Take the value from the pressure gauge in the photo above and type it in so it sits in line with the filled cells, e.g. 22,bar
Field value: 8.5,bar
